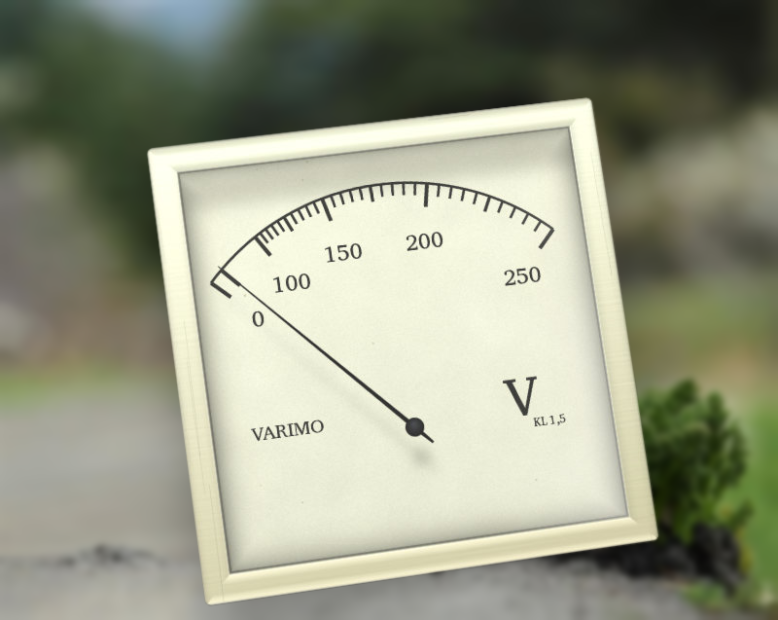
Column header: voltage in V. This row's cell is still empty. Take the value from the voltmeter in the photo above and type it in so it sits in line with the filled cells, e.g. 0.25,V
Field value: 50,V
